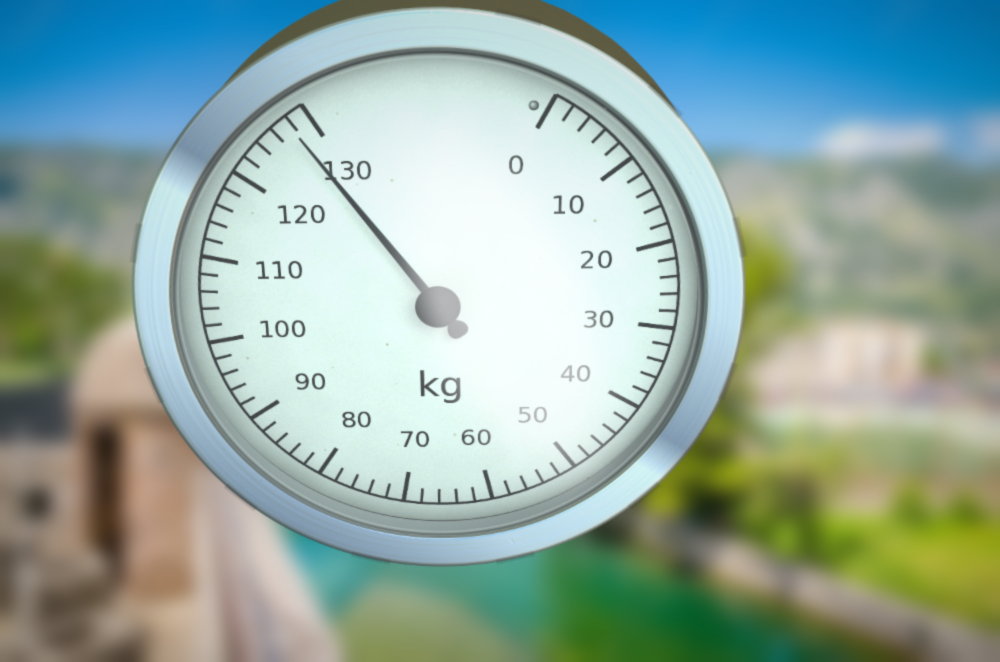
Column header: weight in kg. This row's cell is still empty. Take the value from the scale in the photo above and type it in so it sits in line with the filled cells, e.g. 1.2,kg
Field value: 128,kg
